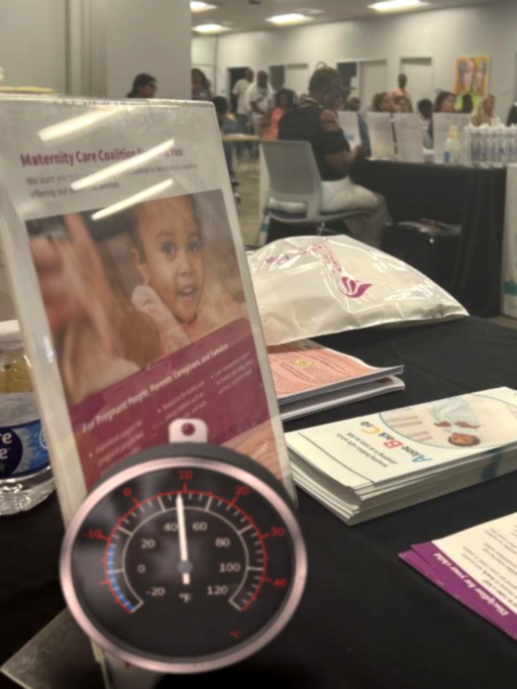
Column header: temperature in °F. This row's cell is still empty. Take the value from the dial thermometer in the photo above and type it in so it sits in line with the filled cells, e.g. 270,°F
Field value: 48,°F
